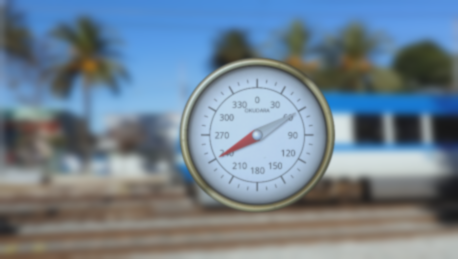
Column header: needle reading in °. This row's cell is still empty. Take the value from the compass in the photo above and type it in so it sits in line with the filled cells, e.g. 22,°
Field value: 240,°
